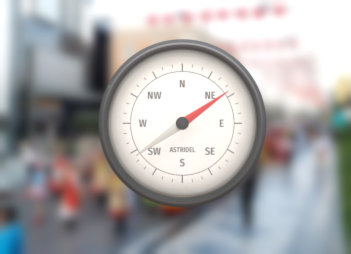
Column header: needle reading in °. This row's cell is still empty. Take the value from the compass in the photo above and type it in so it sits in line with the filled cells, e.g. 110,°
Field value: 55,°
